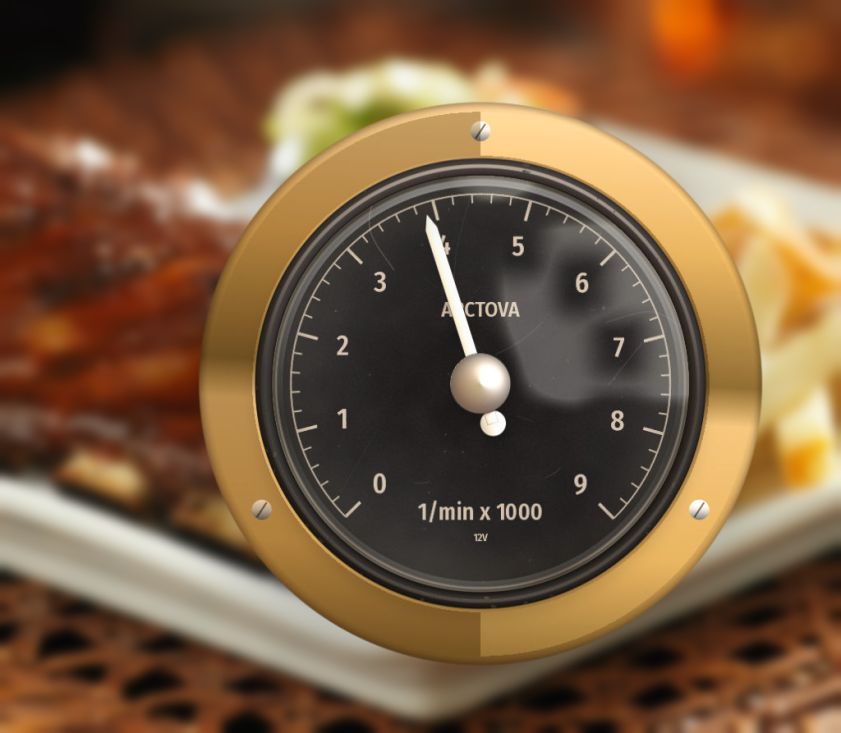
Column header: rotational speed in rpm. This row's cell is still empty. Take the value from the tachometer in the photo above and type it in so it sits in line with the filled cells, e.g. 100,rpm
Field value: 3900,rpm
